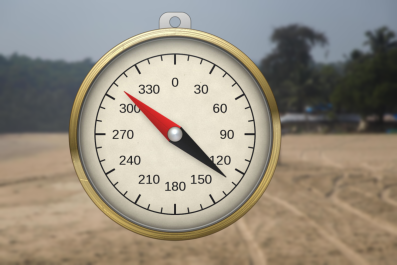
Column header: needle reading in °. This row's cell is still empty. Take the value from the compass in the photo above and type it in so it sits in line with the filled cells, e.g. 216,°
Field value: 310,°
